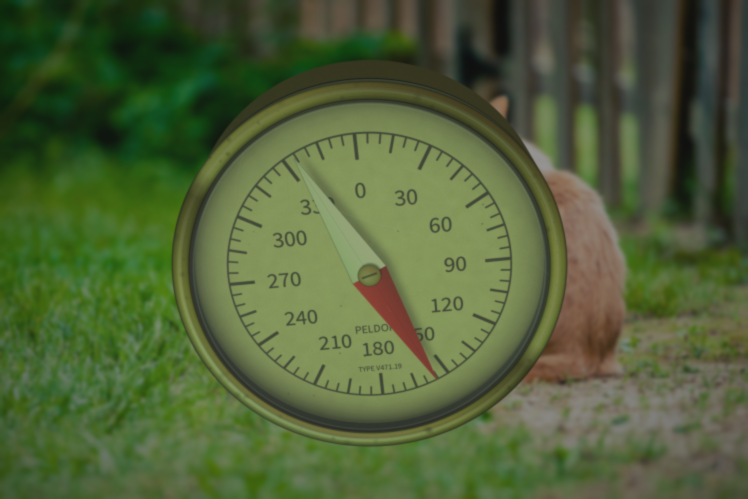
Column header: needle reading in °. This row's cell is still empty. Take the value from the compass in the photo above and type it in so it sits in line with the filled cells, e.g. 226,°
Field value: 155,°
